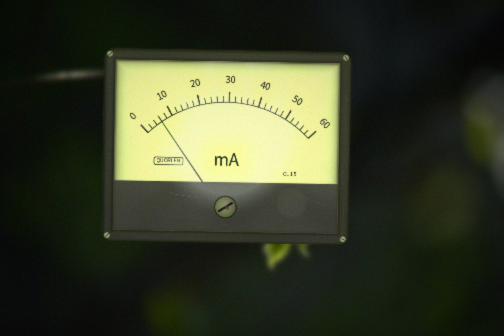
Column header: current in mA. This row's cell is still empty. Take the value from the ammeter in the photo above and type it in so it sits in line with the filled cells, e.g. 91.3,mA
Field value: 6,mA
